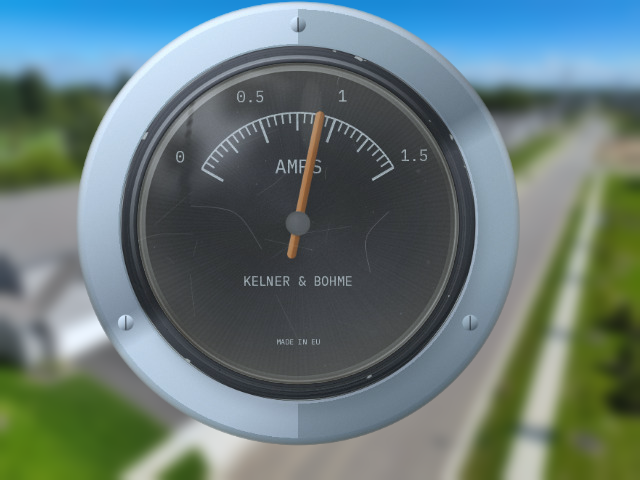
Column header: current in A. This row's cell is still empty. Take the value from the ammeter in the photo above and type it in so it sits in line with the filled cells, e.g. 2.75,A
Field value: 0.9,A
